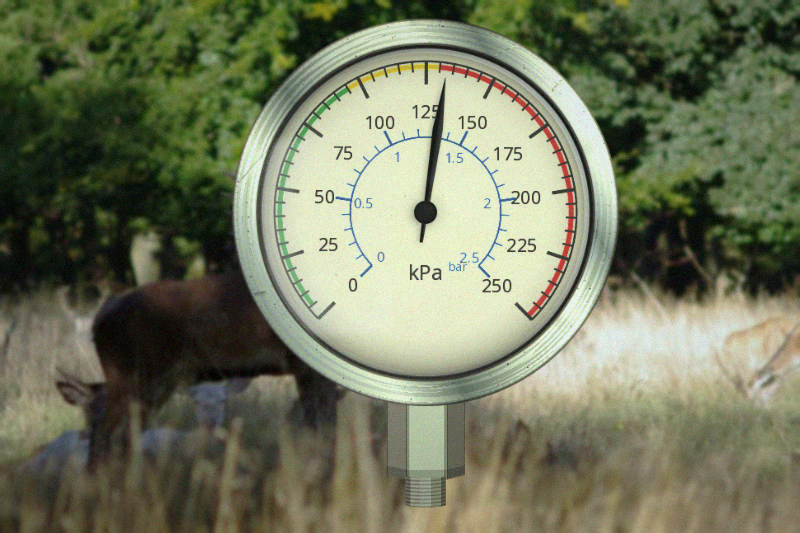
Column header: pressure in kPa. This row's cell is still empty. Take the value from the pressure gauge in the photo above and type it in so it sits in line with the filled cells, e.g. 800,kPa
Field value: 132.5,kPa
